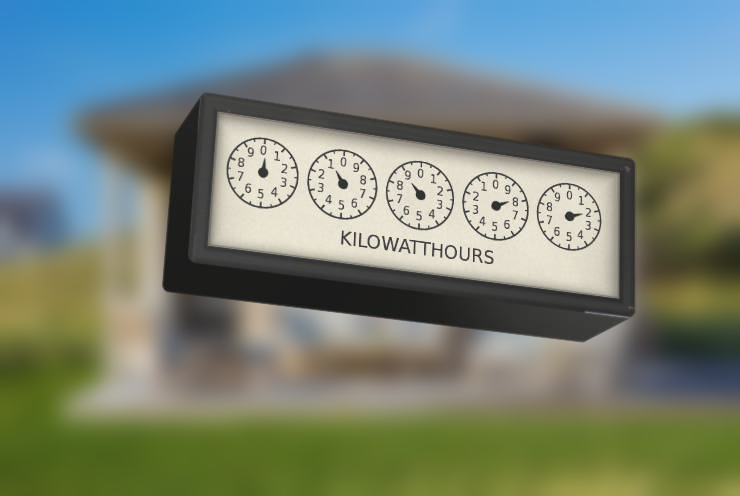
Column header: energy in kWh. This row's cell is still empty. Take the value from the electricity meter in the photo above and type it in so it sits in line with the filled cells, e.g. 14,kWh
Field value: 882,kWh
